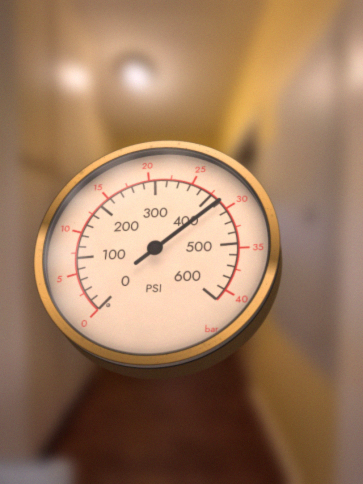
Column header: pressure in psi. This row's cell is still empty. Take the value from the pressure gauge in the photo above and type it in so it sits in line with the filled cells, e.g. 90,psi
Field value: 420,psi
